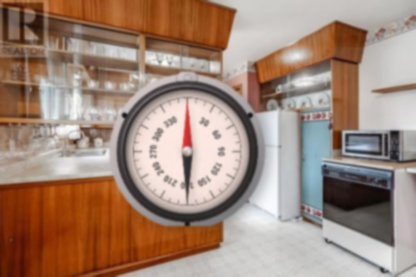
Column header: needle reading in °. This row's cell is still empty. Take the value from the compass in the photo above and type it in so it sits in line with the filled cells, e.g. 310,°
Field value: 0,°
